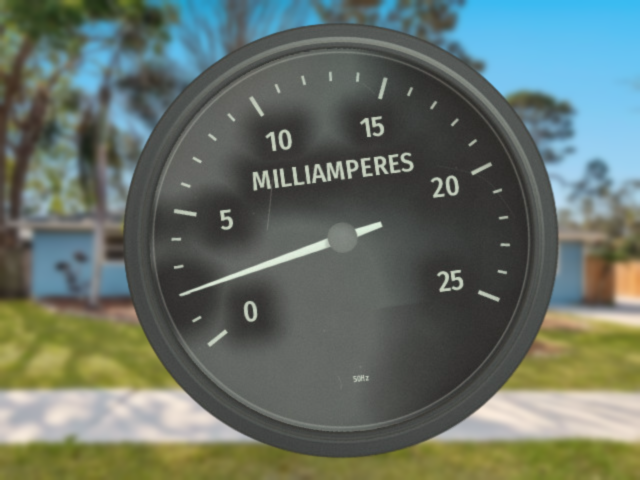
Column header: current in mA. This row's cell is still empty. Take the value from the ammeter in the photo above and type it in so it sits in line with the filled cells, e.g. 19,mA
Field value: 2,mA
